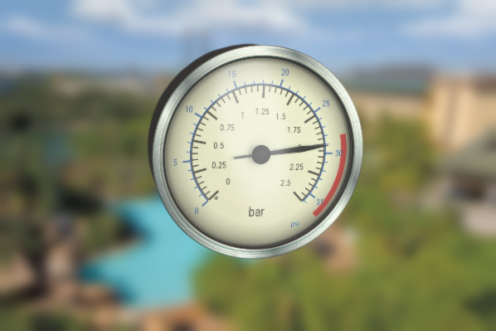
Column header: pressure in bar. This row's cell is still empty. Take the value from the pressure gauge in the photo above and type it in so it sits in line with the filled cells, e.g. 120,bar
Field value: 2,bar
